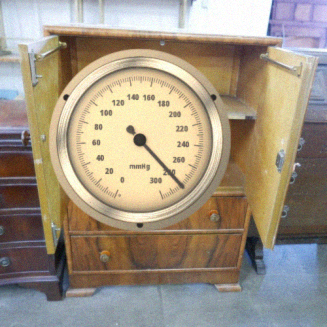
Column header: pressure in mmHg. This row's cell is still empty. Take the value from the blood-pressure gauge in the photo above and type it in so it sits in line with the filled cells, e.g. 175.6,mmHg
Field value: 280,mmHg
